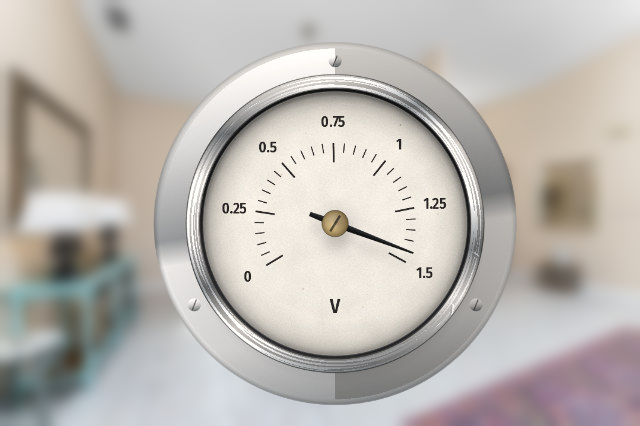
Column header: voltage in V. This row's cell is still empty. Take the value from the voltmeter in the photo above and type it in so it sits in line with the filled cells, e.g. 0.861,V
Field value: 1.45,V
